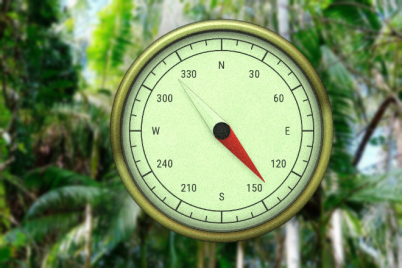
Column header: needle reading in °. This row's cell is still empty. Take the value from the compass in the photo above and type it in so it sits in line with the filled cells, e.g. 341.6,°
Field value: 140,°
